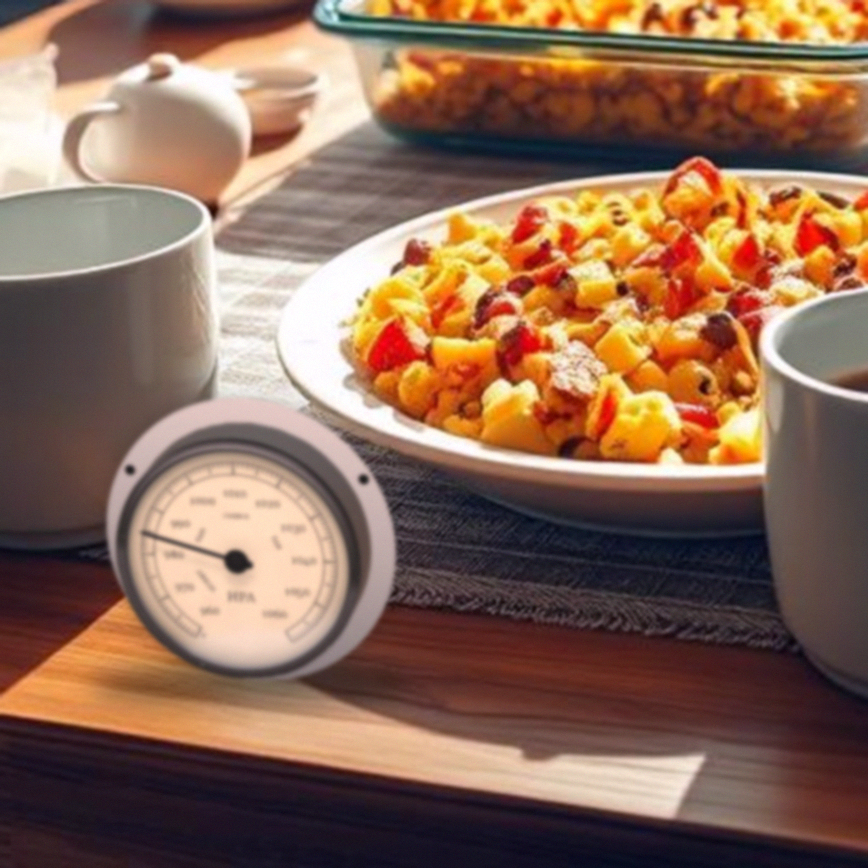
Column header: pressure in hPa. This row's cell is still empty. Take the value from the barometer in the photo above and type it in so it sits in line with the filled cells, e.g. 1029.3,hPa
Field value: 985,hPa
